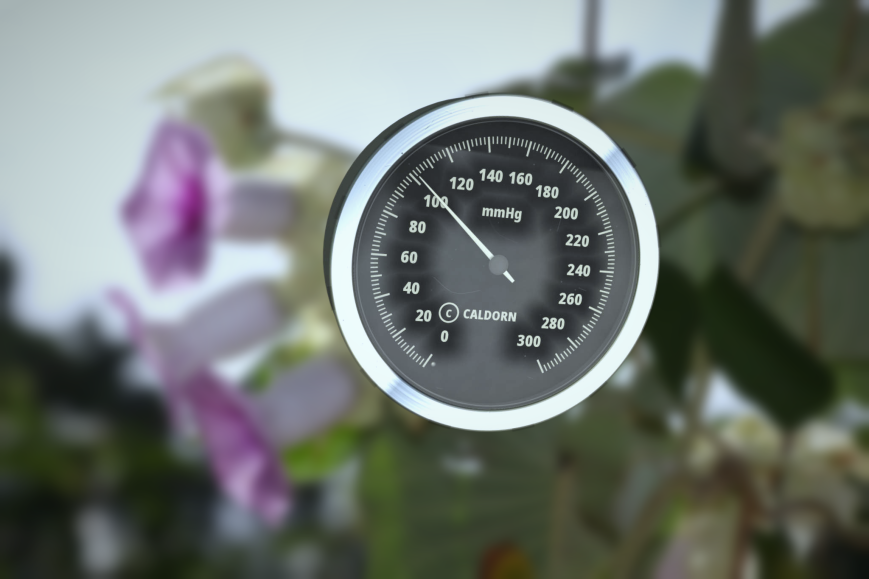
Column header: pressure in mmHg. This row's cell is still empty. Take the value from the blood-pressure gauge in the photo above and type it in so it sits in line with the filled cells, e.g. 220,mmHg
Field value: 102,mmHg
